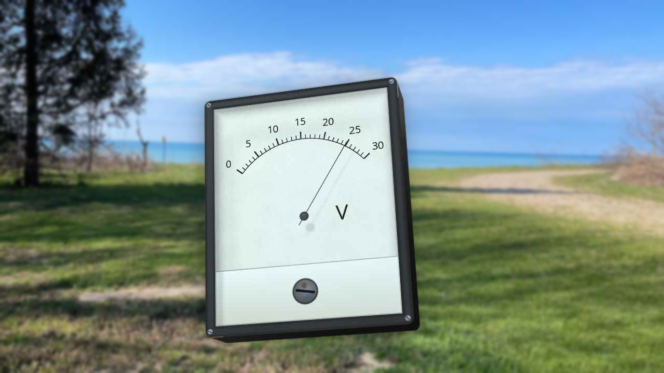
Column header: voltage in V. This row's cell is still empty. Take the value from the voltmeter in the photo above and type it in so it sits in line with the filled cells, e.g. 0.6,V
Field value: 25,V
